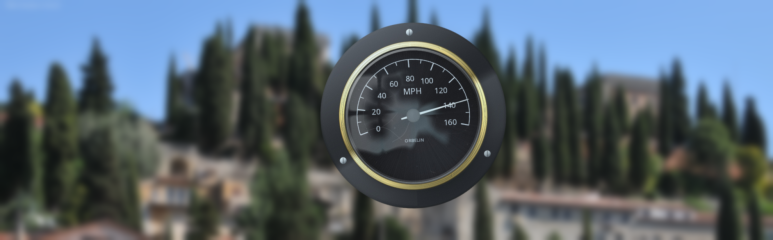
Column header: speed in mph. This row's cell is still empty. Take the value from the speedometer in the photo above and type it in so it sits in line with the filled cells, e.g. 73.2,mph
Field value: 140,mph
